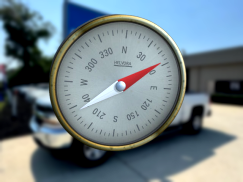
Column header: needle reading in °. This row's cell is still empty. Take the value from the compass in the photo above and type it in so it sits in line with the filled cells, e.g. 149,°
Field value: 55,°
